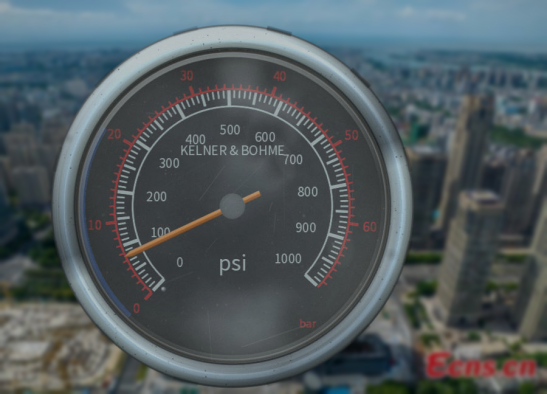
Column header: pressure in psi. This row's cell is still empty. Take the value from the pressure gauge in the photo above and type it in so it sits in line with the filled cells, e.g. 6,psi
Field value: 80,psi
